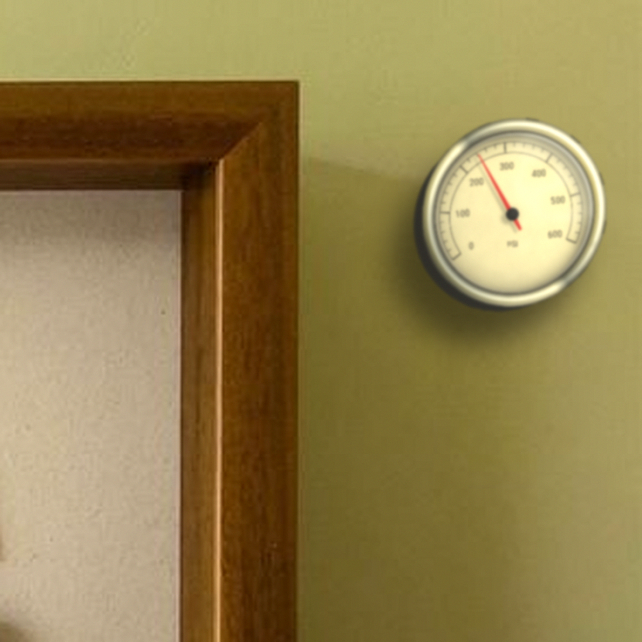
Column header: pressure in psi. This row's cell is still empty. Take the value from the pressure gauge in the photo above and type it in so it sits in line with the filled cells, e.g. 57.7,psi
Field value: 240,psi
